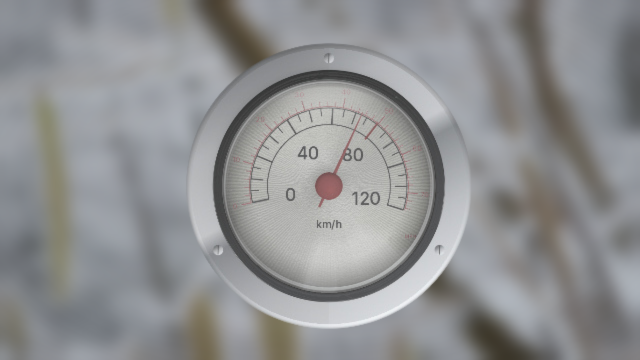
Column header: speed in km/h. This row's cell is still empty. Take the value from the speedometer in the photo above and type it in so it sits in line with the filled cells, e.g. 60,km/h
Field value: 72.5,km/h
